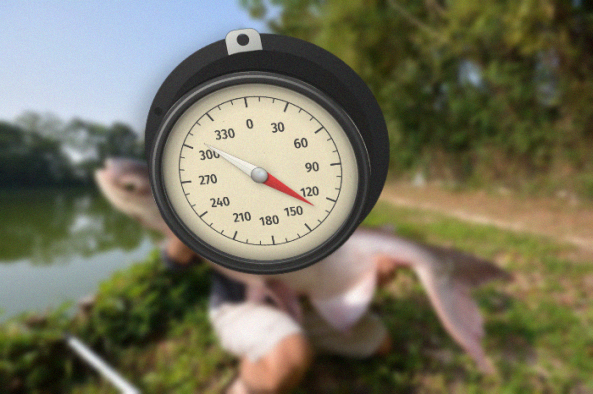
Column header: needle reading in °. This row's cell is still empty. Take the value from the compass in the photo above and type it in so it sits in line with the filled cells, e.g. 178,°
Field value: 130,°
